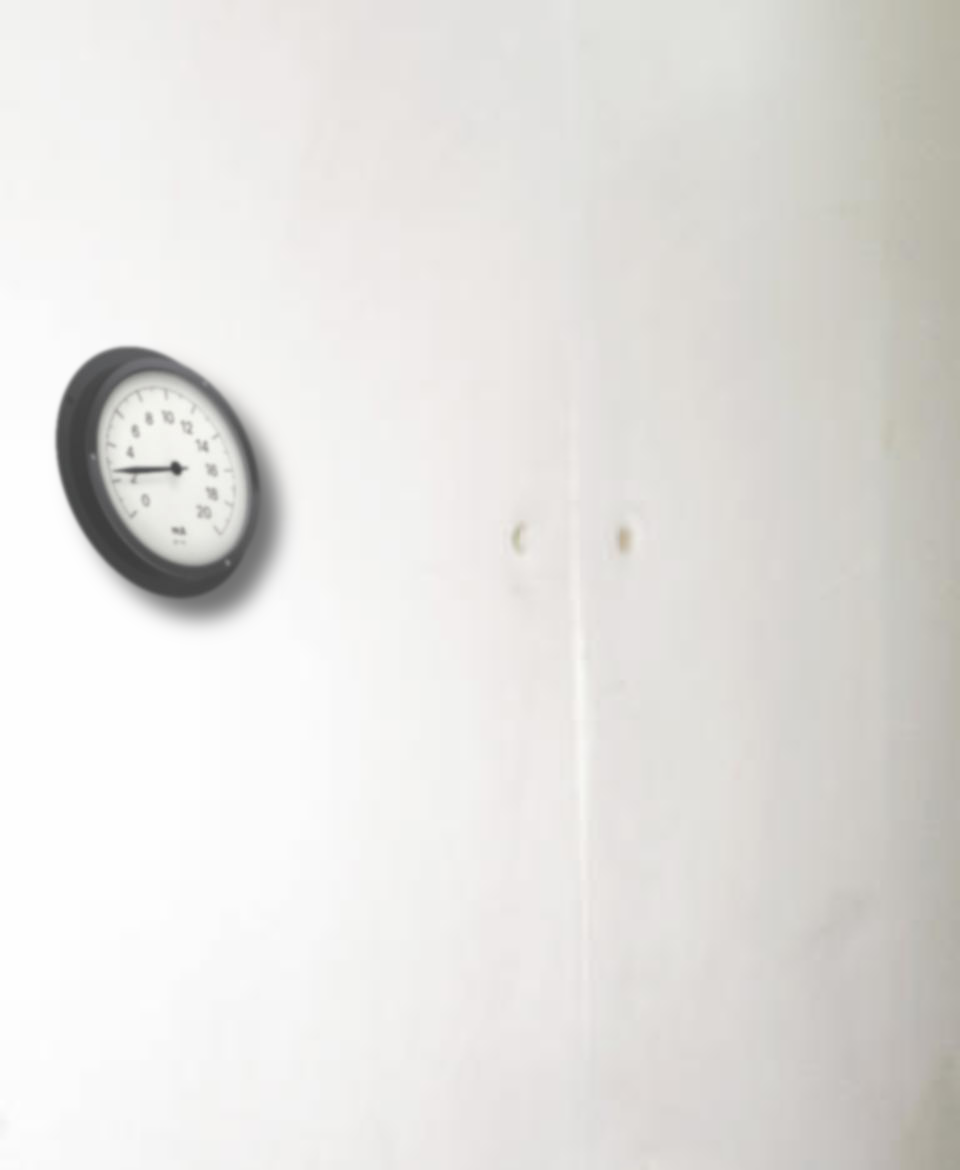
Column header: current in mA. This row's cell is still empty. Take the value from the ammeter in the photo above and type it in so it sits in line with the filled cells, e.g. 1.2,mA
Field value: 2.5,mA
